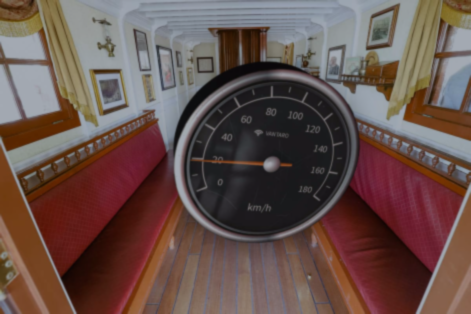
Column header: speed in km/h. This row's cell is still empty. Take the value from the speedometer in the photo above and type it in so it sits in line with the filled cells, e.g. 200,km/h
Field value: 20,km/h
